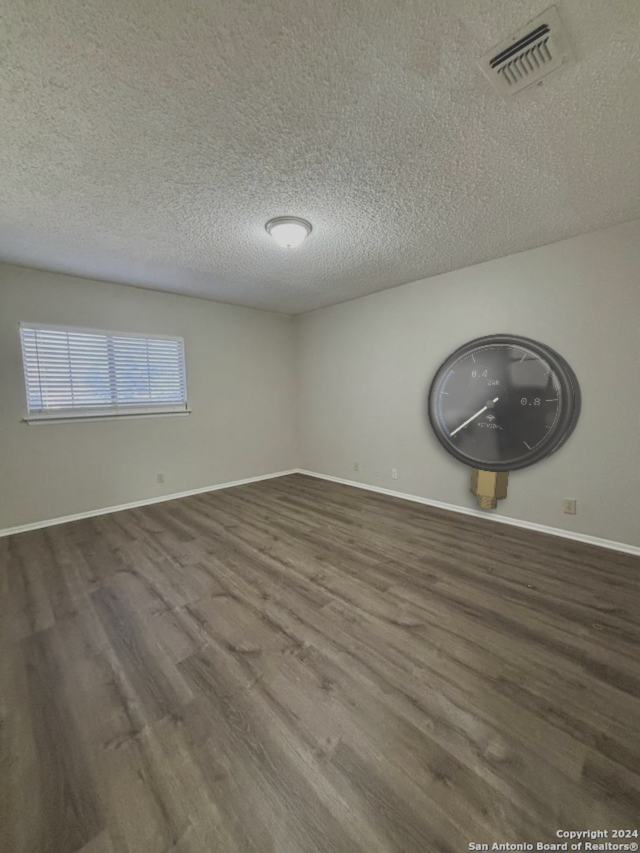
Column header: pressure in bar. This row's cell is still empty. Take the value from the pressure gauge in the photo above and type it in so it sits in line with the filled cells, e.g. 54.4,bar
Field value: 0,bar
